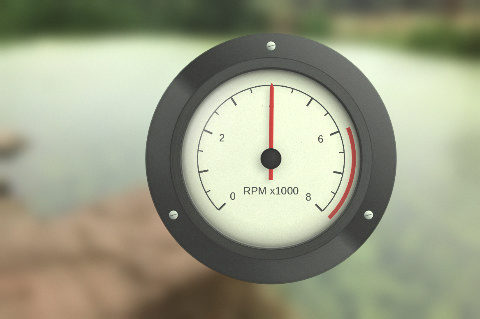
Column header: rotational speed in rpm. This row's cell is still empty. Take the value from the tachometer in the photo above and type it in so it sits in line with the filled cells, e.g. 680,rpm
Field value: 4000,rpm
